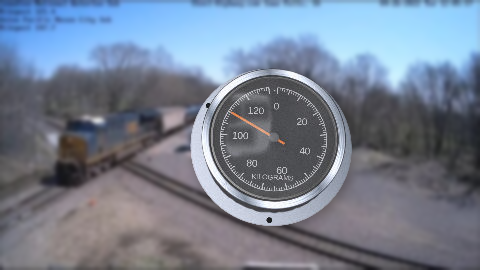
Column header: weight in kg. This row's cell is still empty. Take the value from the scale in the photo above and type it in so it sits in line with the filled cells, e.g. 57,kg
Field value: 110,kg
